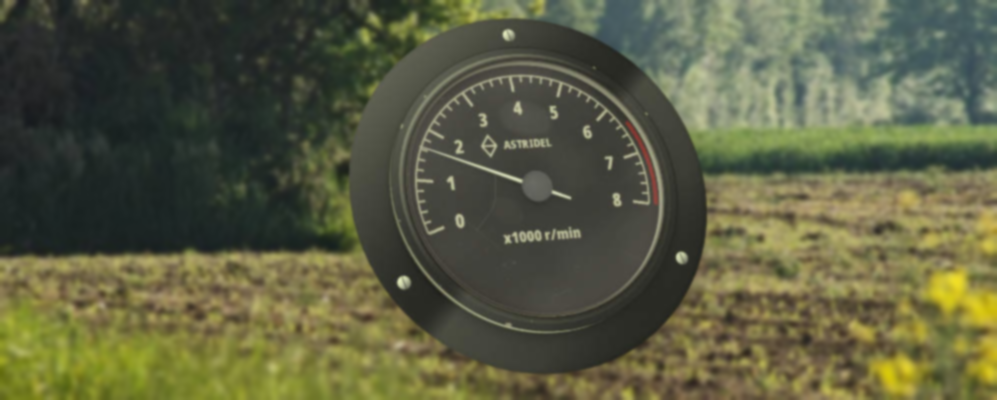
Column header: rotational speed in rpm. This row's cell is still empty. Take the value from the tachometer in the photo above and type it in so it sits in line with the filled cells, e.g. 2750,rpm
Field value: 1600,rpm
